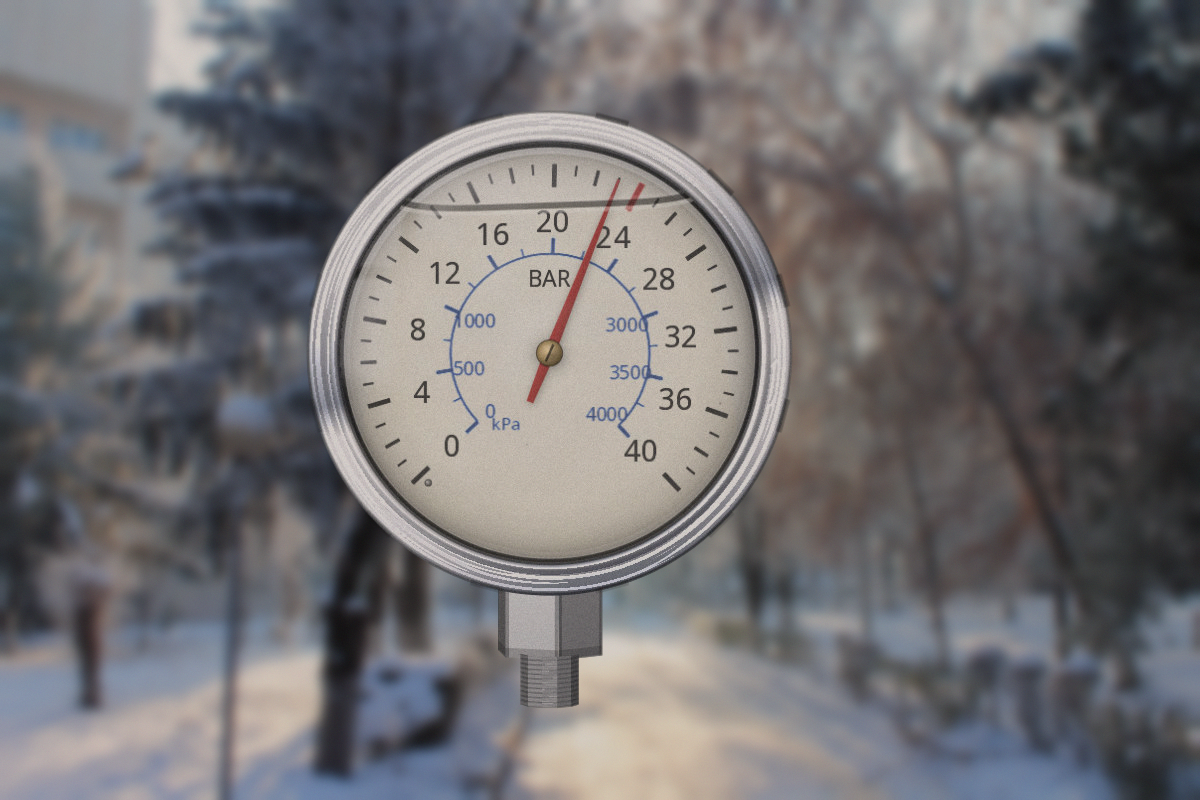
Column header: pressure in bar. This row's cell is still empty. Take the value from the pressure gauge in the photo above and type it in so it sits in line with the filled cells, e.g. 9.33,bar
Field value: 23,bar
